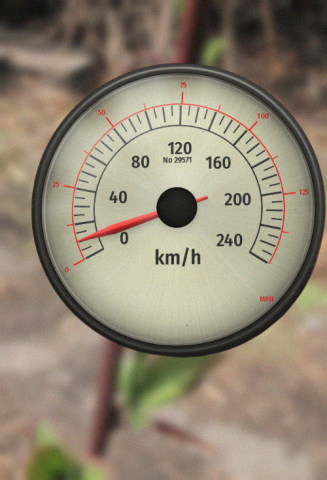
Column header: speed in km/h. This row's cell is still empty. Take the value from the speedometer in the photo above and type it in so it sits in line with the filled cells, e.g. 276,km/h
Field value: 10,km/h
